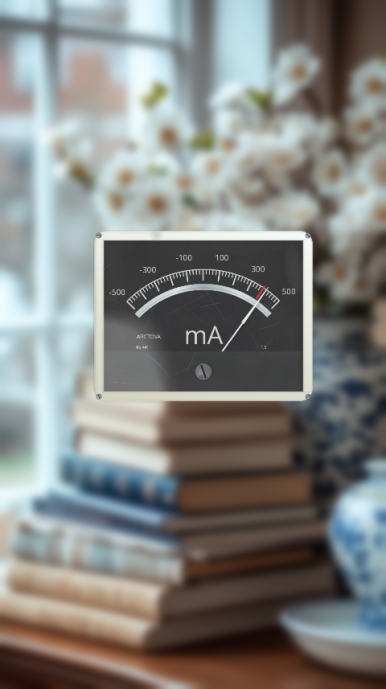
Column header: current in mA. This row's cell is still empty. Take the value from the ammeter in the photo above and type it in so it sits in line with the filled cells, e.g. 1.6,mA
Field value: 400,mA
